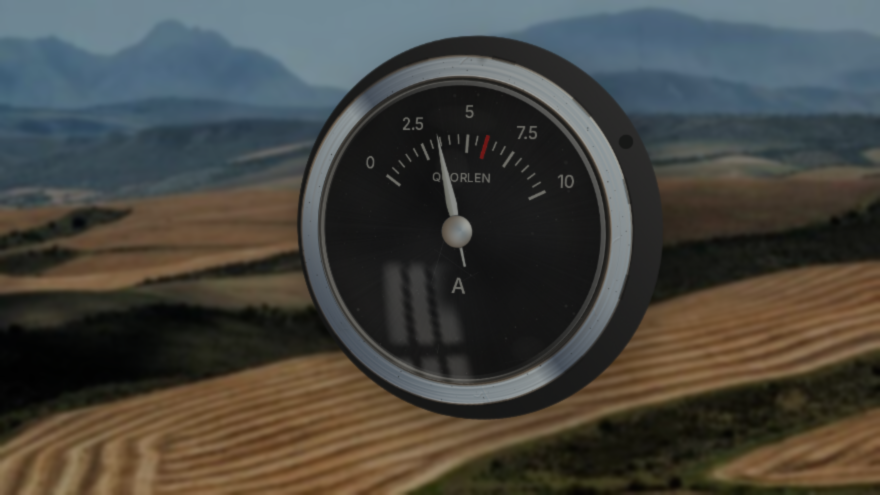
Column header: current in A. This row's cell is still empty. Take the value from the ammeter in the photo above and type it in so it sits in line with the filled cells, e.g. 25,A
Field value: 3.5,A
